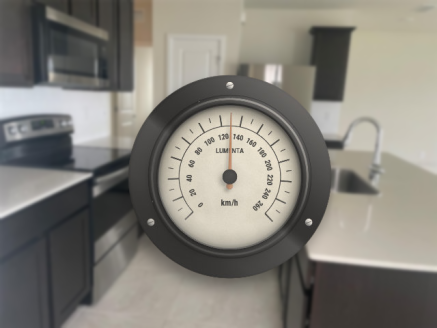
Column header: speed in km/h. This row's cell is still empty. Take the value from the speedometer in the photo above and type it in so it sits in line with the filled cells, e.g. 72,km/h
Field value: 130,km/h
